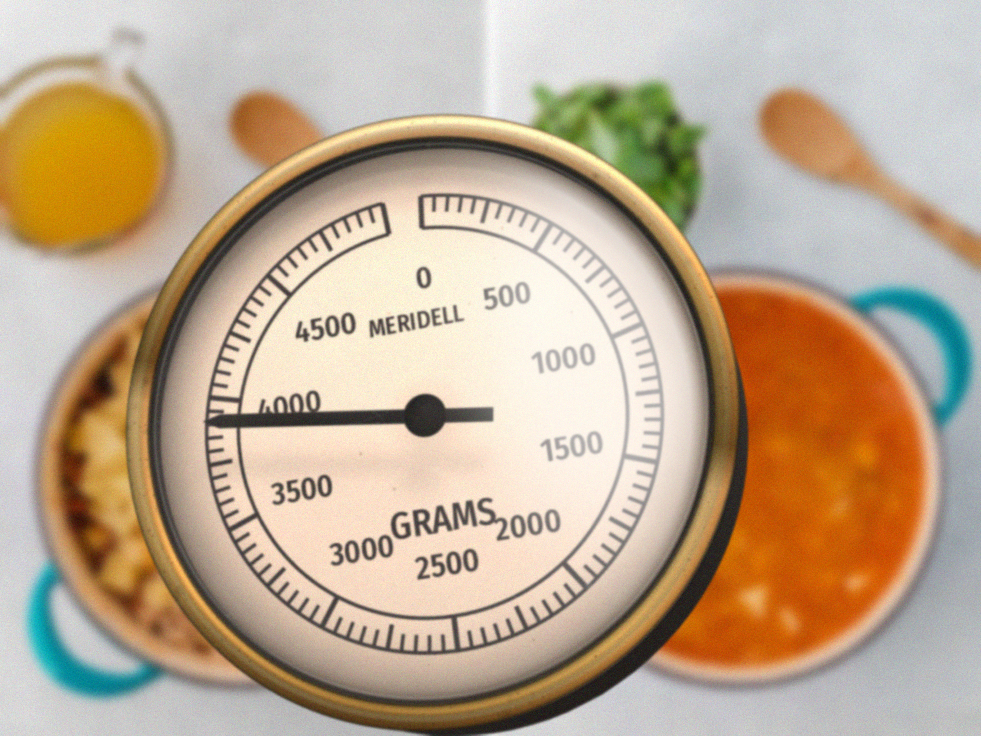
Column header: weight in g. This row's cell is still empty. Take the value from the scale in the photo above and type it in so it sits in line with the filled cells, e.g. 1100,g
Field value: 3900,g
